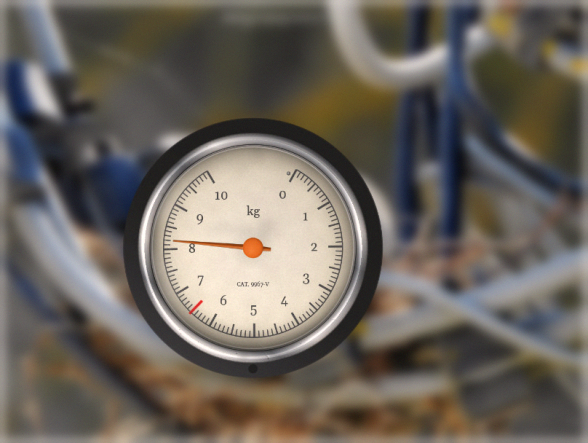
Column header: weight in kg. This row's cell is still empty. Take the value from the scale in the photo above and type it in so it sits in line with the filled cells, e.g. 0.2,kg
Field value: 8.2,kg
